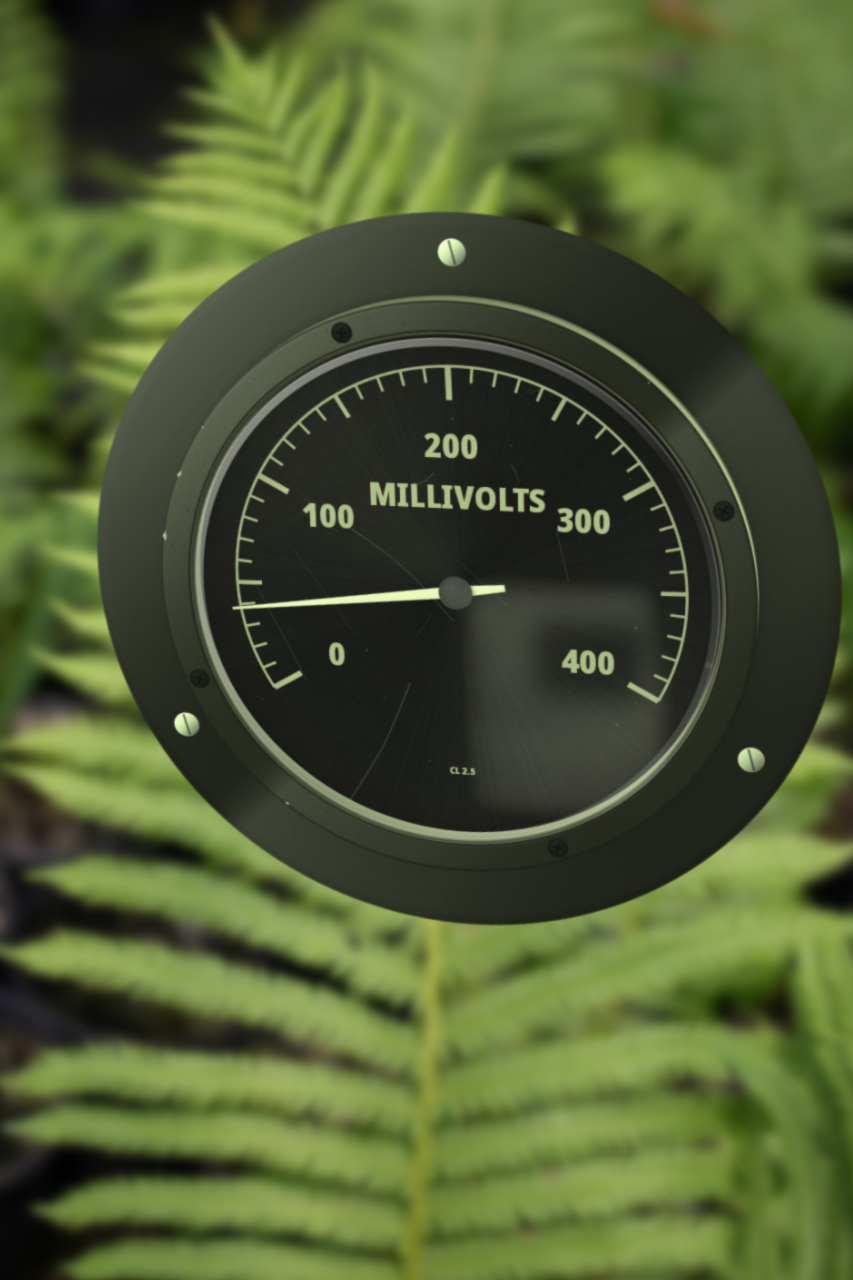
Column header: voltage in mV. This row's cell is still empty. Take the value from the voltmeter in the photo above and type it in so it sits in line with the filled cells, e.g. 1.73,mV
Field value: 40,mV
